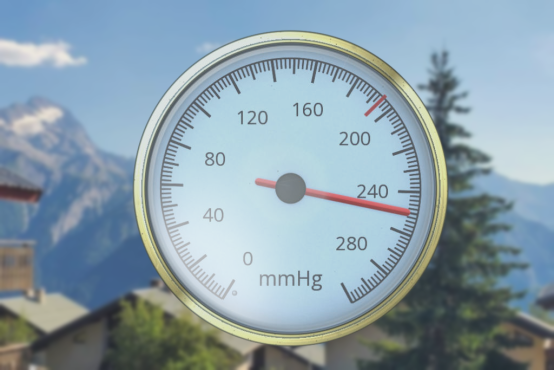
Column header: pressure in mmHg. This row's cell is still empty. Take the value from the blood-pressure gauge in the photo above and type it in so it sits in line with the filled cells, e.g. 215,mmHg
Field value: 250,mmHg
